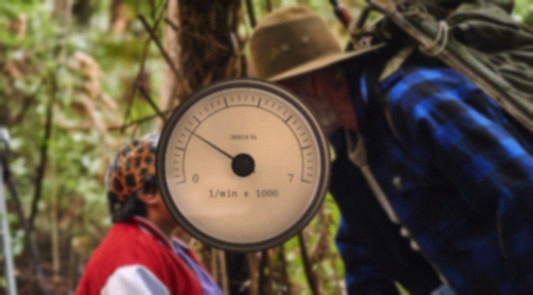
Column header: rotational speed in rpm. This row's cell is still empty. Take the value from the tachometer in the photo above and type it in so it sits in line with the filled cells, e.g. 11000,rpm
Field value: 1600,rpm
